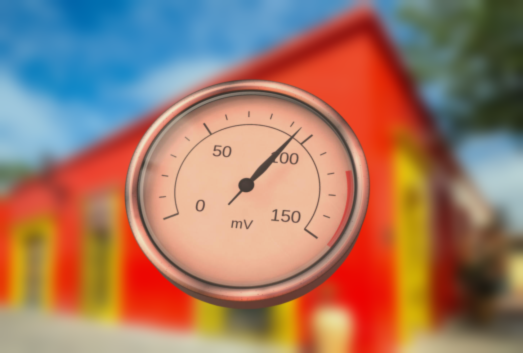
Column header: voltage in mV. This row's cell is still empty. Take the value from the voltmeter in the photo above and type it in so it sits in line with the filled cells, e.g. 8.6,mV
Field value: 95,mV
